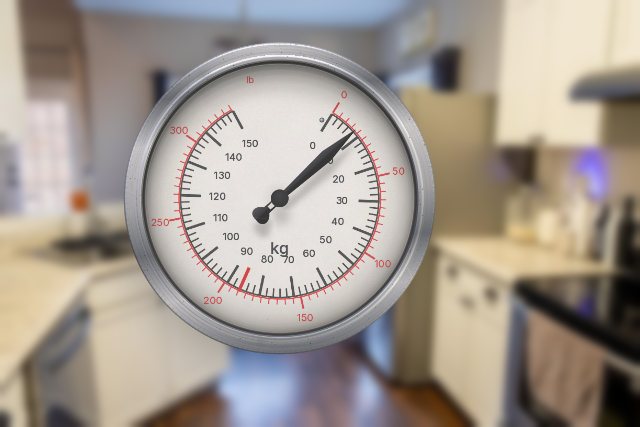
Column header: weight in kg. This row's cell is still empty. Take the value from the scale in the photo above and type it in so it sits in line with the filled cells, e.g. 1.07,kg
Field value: 8,kg
